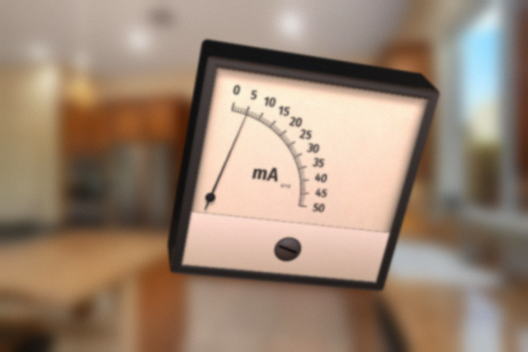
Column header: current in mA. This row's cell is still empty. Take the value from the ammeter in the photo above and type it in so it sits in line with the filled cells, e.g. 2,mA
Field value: 5,mA
